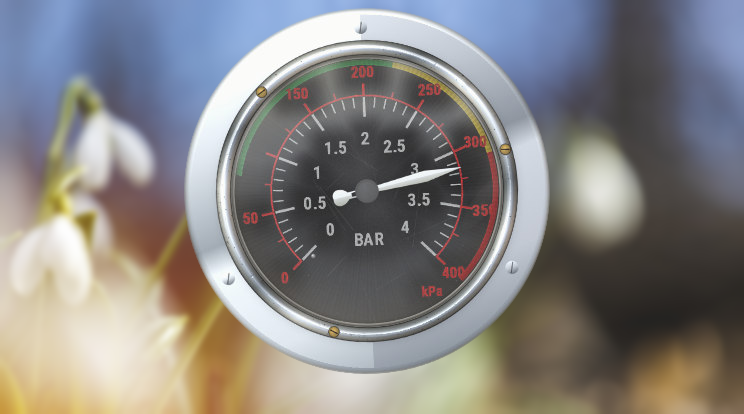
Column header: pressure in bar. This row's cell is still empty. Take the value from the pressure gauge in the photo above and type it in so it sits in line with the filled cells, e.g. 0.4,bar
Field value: 3.15,bar
